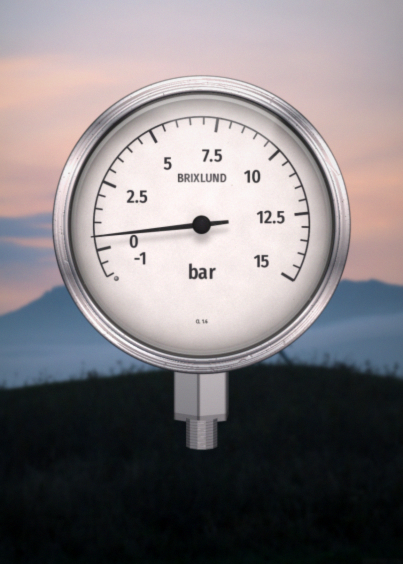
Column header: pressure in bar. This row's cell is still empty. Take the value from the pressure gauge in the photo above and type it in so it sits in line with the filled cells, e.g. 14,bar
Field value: 0.5,bar
